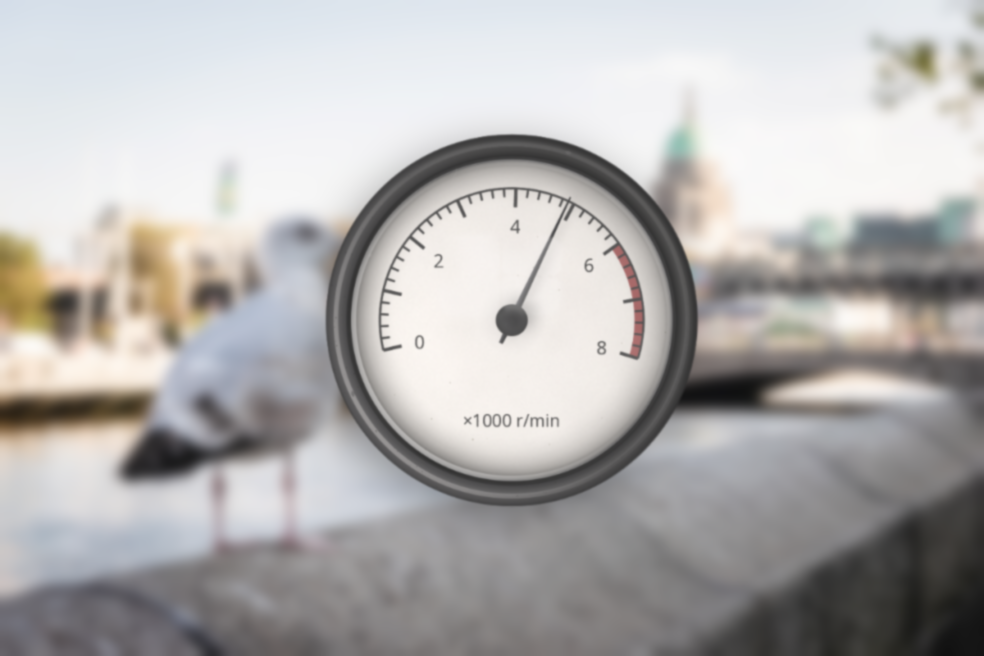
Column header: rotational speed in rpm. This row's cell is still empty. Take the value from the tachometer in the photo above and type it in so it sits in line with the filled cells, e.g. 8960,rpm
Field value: 4900,rpm
